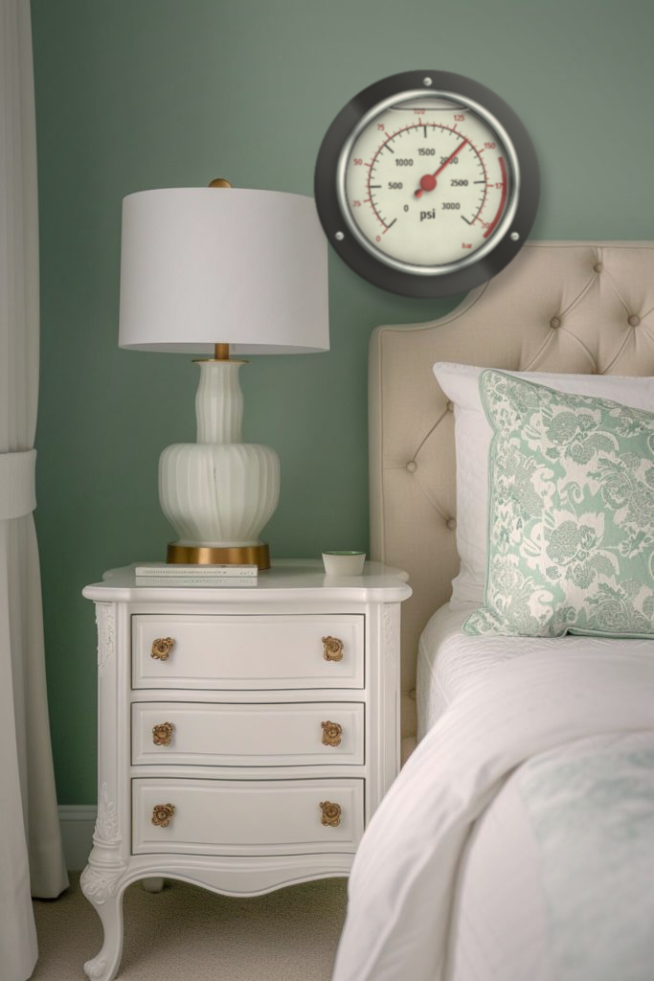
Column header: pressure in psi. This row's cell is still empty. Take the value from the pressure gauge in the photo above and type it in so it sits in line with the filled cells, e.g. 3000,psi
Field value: 2000,psi
